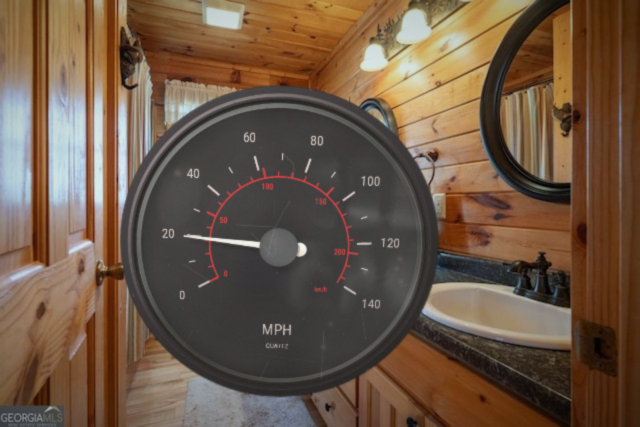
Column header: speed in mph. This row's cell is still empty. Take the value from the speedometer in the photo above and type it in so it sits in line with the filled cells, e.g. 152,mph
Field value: 20,mph
